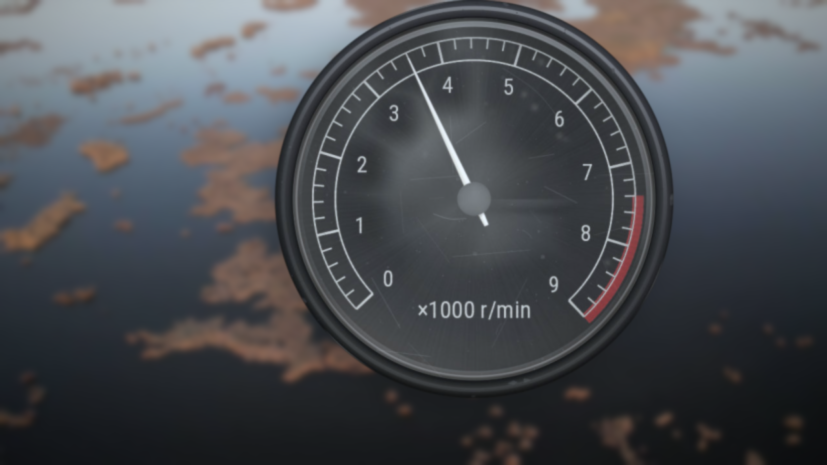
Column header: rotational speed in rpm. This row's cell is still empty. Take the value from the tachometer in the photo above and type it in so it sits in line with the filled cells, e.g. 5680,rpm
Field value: 3600,rpm
